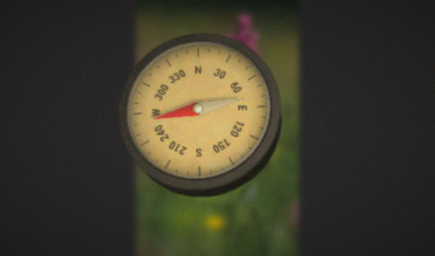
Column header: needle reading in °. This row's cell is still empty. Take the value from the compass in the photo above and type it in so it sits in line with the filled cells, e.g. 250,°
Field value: 260,°
